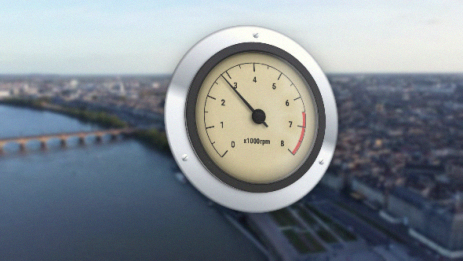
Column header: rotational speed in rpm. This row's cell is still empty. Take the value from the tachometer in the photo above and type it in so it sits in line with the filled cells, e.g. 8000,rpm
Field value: 2750,rpm
